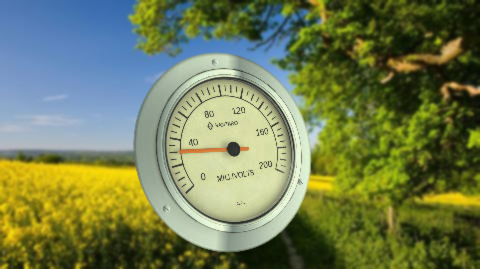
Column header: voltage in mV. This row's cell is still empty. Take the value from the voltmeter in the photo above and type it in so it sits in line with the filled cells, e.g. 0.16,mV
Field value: 30,mV
